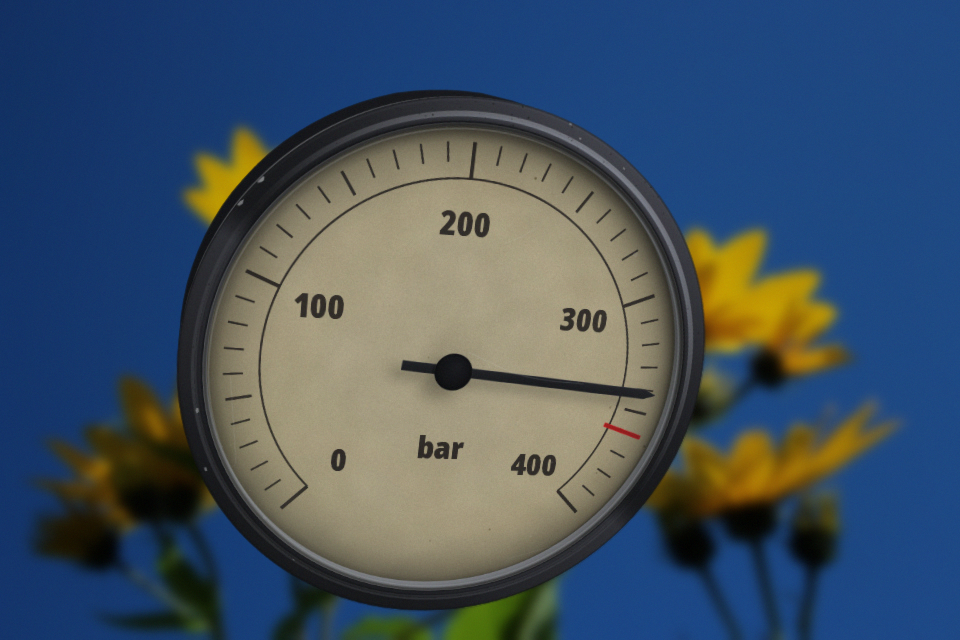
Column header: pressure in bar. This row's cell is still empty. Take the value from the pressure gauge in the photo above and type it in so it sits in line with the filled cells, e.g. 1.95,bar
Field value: 340,bar
